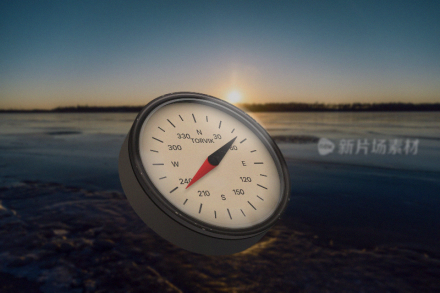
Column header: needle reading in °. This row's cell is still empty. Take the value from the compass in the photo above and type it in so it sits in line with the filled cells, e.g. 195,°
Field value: 232.5,°
